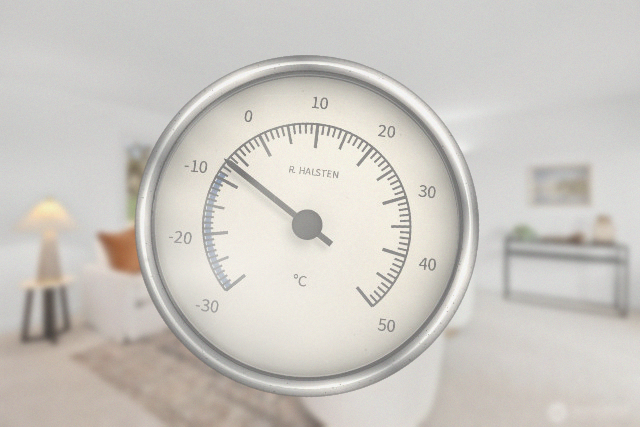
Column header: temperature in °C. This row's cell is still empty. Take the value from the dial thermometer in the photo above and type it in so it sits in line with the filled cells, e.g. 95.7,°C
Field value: -7,°C
